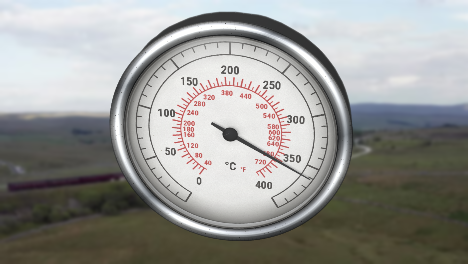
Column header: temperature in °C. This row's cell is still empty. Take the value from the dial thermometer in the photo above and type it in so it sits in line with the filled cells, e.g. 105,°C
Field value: 360,°C
